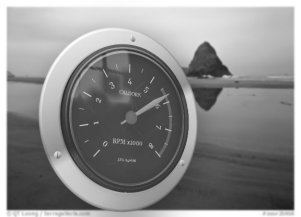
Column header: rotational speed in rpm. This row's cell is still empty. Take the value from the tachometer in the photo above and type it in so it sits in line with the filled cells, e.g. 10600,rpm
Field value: 5750,rpm
